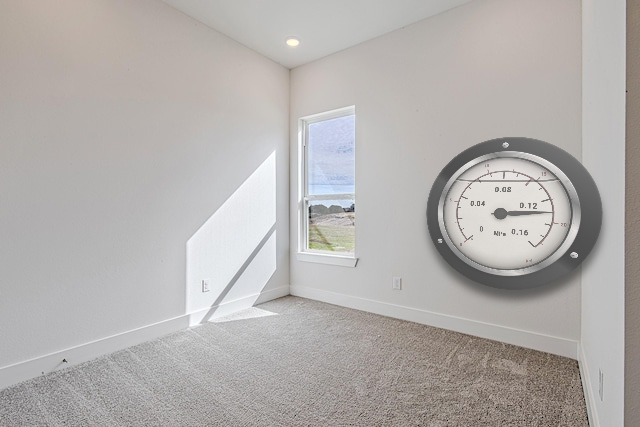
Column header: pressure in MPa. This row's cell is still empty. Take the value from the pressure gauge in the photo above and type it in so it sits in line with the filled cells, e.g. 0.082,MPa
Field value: 0.13,MPa
